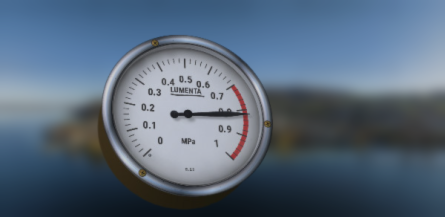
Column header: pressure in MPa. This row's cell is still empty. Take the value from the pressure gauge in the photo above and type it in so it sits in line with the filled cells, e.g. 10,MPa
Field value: 0.82,MPa
